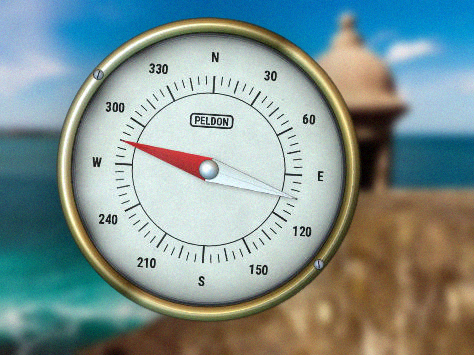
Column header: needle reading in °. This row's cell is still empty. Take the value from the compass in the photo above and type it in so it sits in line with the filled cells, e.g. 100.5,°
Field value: 285,°
